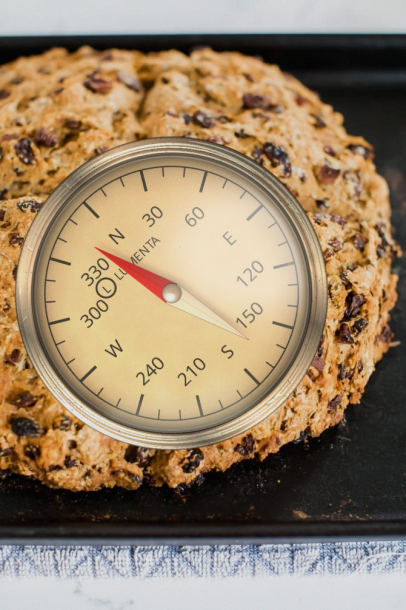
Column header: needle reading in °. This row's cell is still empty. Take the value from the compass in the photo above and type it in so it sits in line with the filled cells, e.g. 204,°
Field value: 345,°
